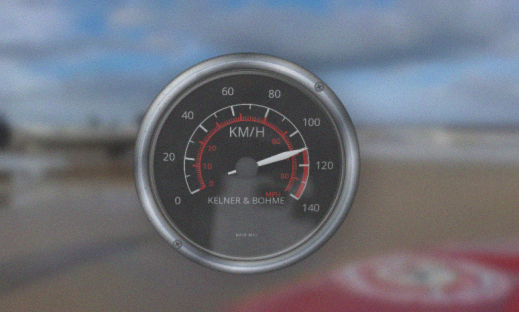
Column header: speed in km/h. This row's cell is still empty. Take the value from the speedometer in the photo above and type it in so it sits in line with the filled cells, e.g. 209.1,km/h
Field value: 110,km/h
